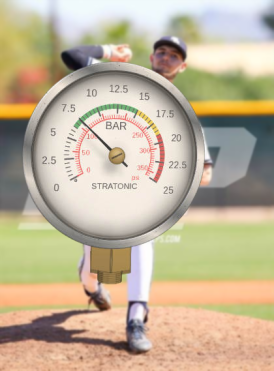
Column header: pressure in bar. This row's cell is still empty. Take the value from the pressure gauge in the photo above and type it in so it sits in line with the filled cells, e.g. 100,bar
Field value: 7.5,bar
